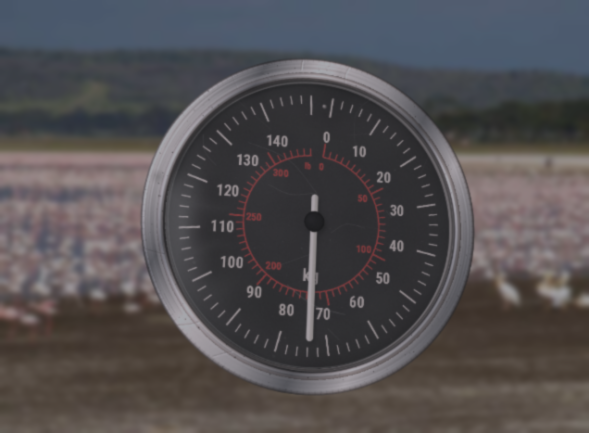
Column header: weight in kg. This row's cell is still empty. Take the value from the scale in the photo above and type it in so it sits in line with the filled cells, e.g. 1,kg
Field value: 74,kg
